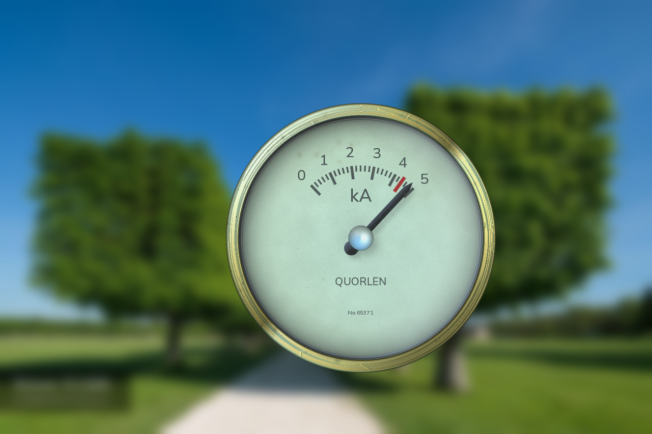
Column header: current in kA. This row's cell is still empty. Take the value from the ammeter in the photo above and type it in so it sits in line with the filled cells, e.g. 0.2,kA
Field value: 4.8,kA
